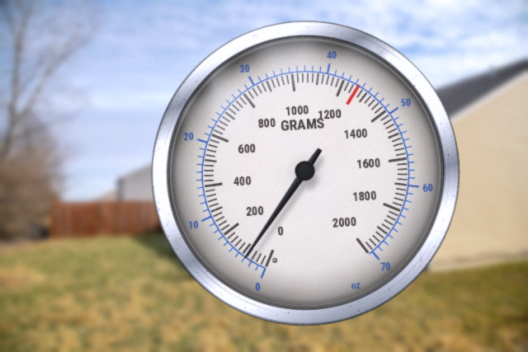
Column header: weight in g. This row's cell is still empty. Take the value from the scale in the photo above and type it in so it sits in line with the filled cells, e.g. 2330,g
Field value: 80,g
